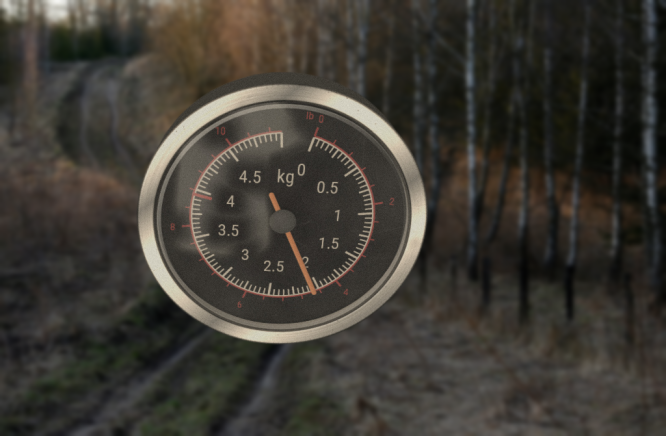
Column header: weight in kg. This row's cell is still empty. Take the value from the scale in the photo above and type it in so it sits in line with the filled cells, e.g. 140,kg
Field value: 2.05,kg
